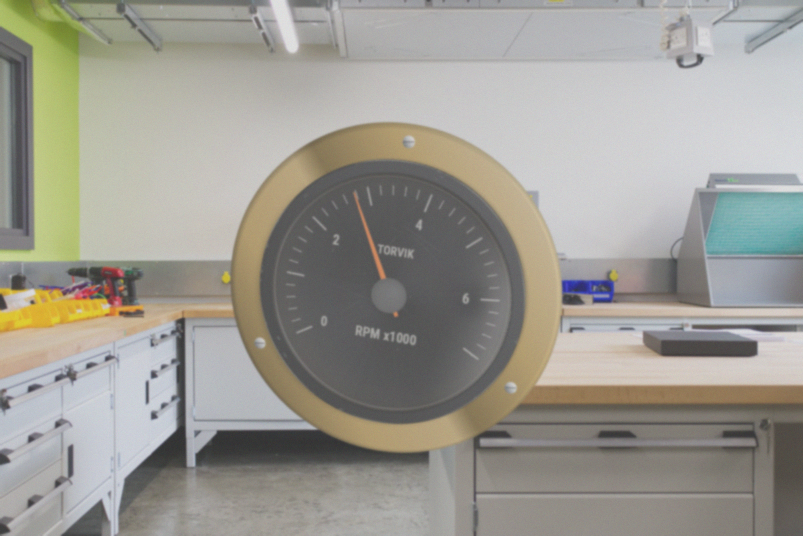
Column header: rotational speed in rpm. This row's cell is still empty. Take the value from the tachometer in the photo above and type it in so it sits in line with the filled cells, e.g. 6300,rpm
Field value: 2800,rpm
